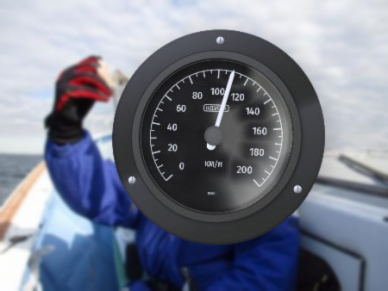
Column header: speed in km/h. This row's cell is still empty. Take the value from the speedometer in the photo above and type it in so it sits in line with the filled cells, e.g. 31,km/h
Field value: 110,km/h
